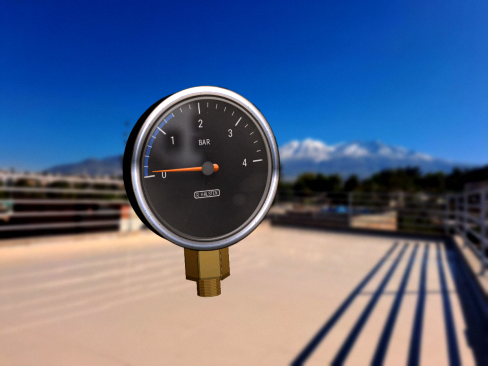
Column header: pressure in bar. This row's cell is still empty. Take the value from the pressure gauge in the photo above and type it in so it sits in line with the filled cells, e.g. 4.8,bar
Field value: 0.1,bar
